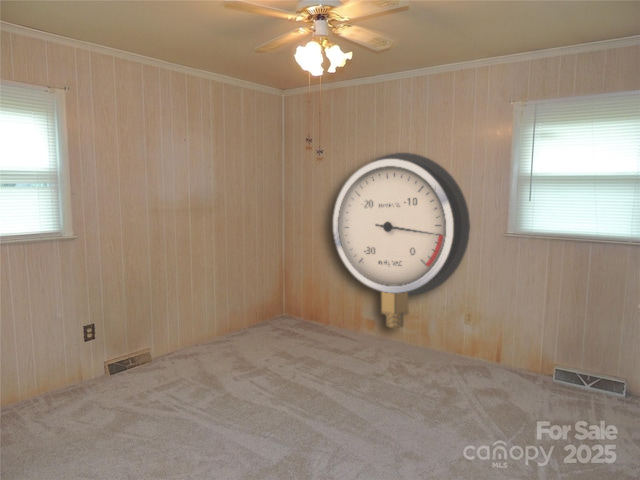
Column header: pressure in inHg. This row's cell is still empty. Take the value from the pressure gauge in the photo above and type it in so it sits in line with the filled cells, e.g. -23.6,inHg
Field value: -4,inHg
